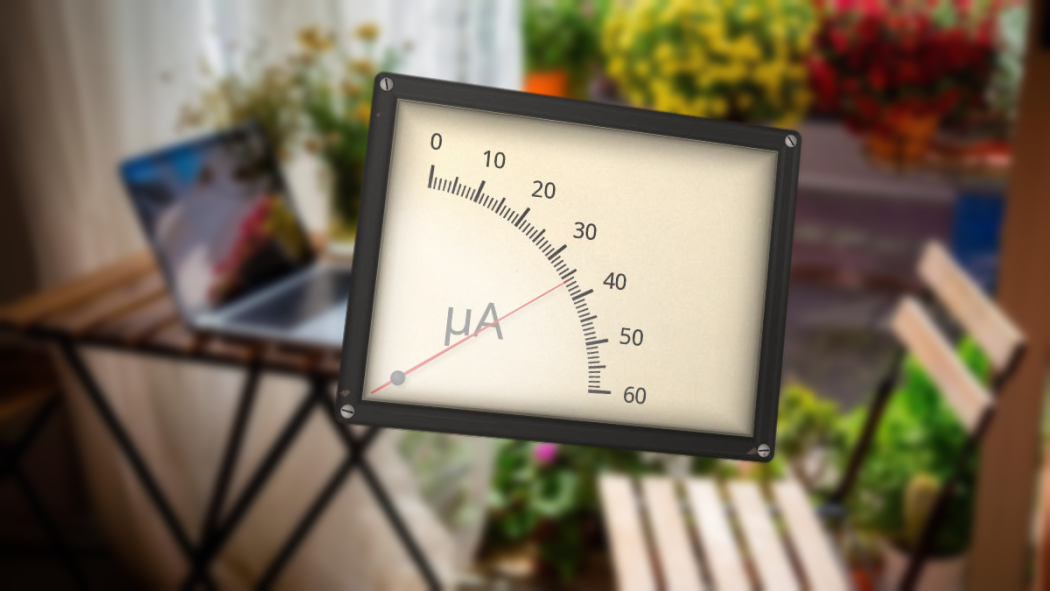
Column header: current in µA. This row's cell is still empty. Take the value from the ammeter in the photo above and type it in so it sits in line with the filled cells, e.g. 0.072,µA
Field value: 36,µA
